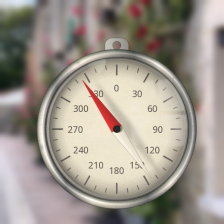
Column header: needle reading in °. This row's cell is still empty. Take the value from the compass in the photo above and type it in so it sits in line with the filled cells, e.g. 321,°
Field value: 325,°
